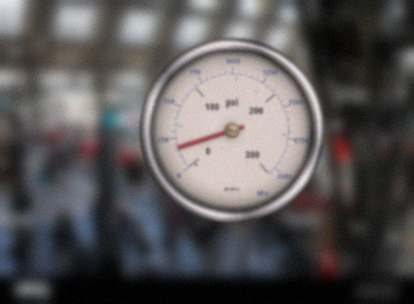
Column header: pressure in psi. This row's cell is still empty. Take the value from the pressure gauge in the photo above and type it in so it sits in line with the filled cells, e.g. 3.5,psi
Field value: 25,psi
